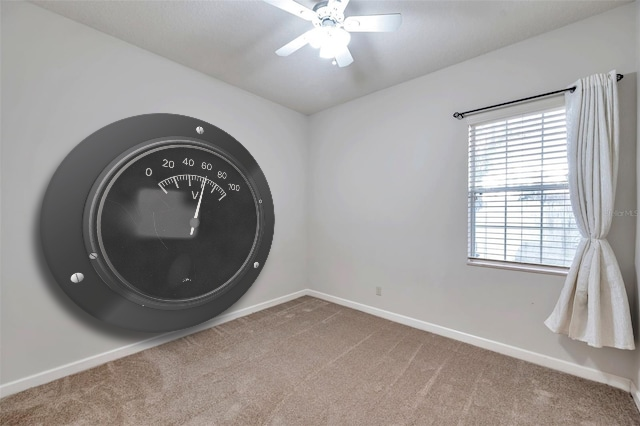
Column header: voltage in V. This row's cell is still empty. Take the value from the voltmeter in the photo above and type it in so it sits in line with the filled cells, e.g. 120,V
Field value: 60,V
